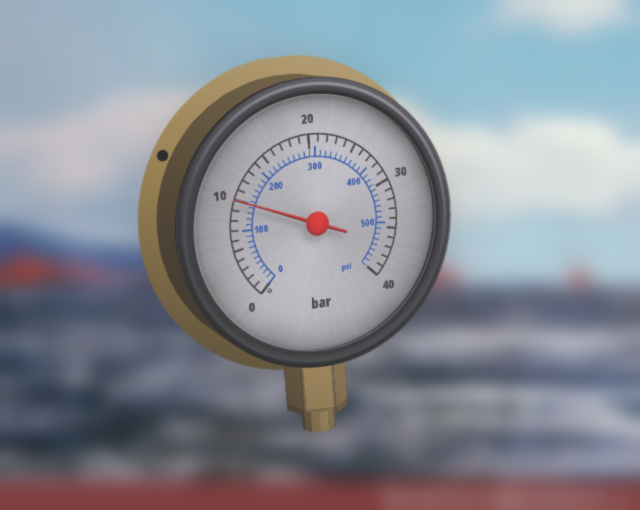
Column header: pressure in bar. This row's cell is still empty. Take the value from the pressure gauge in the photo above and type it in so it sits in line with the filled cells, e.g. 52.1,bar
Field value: 10,bar
